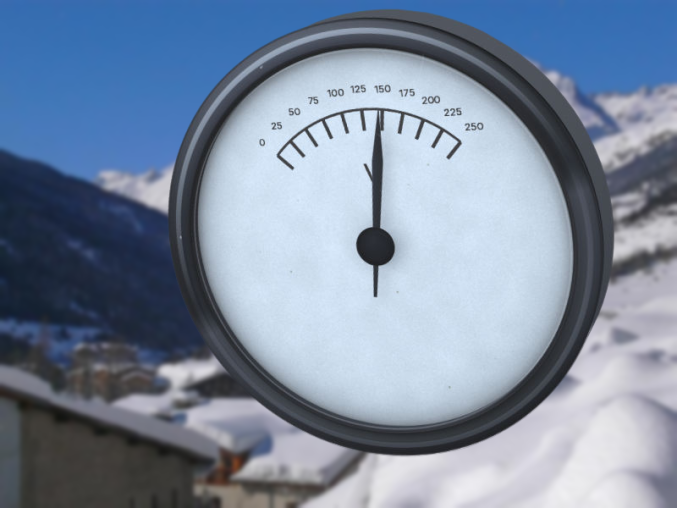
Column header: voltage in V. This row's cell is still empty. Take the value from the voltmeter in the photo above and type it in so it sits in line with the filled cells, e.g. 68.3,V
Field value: 150,V
